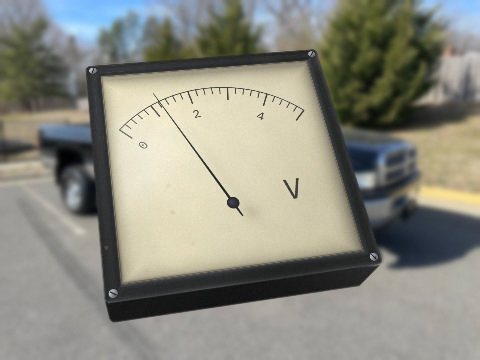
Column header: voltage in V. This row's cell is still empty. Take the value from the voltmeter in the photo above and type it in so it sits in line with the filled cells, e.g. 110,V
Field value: 1.2,V
